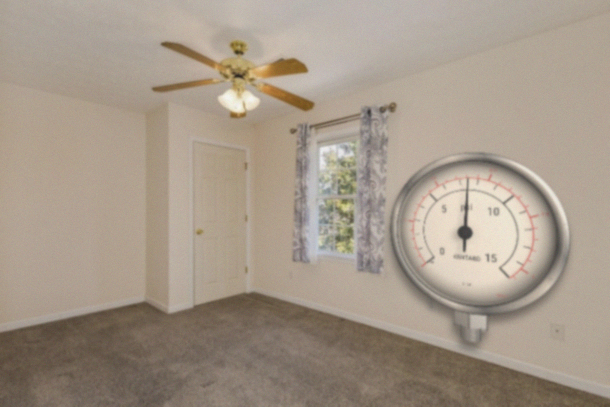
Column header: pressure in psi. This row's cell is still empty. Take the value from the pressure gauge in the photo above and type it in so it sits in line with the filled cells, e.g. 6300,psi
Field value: 7.5,psi
